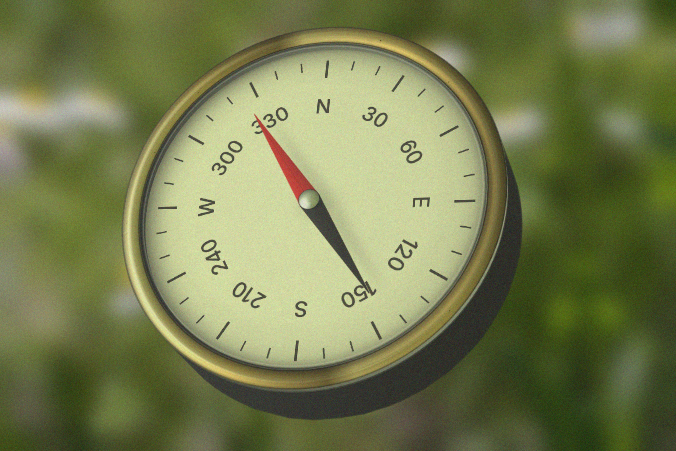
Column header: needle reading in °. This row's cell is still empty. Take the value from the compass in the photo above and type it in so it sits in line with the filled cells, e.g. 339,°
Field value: 325,°
